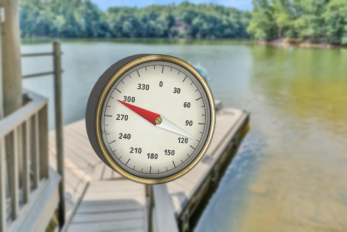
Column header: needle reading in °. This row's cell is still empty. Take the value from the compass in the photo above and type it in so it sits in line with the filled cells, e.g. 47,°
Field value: 290,°
